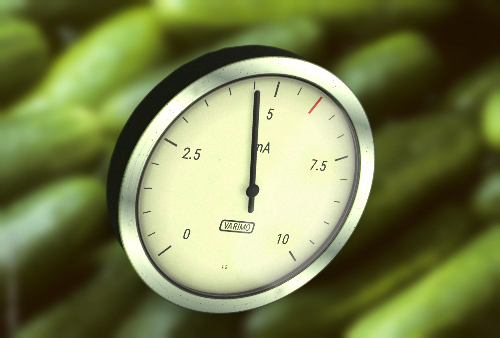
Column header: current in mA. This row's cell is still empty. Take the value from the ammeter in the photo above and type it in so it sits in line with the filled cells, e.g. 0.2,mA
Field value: 4.5,mA
